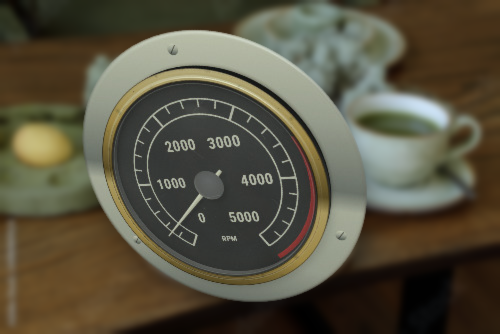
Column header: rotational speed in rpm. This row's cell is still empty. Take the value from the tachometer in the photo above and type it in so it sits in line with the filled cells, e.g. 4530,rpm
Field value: 300,rpm
